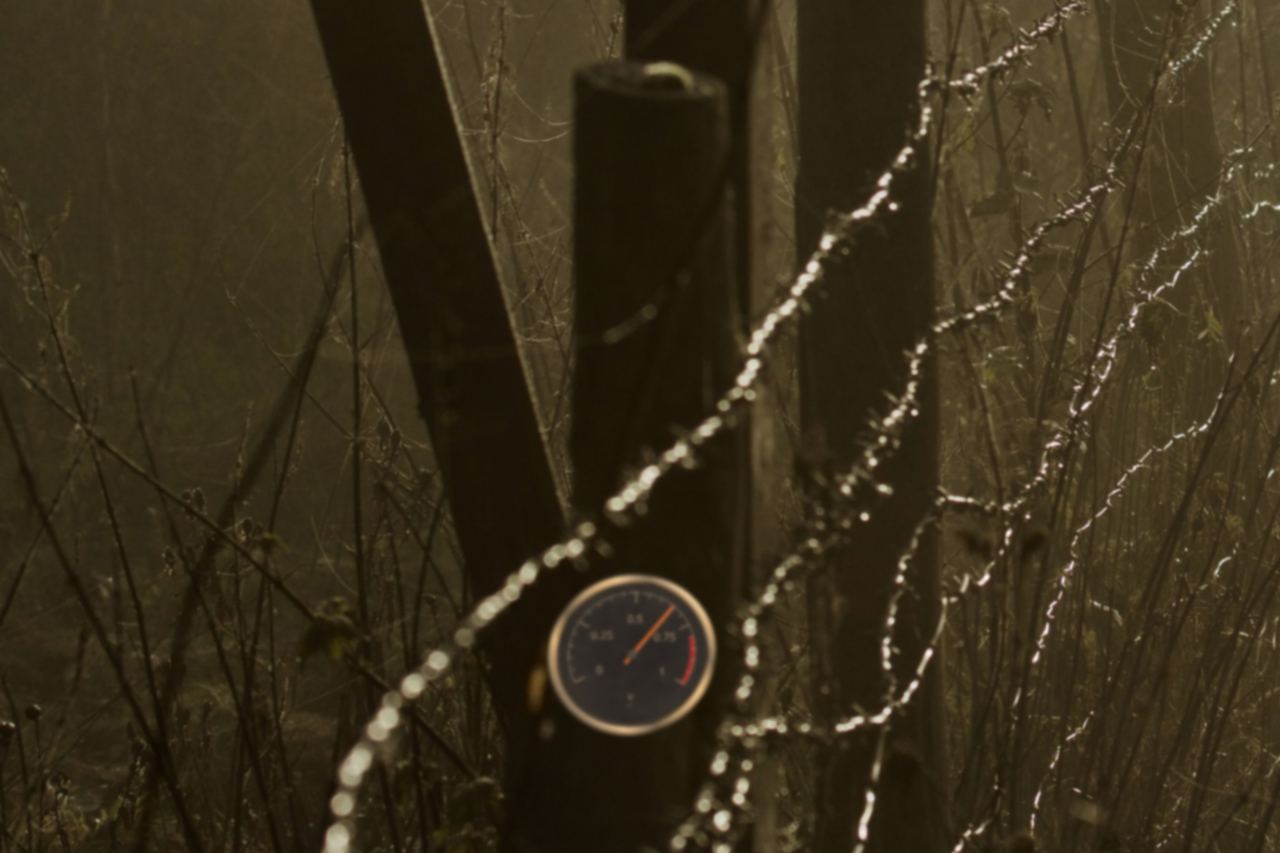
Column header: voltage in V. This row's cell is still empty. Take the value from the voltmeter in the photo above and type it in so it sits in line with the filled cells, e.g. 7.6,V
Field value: 0.65,V
